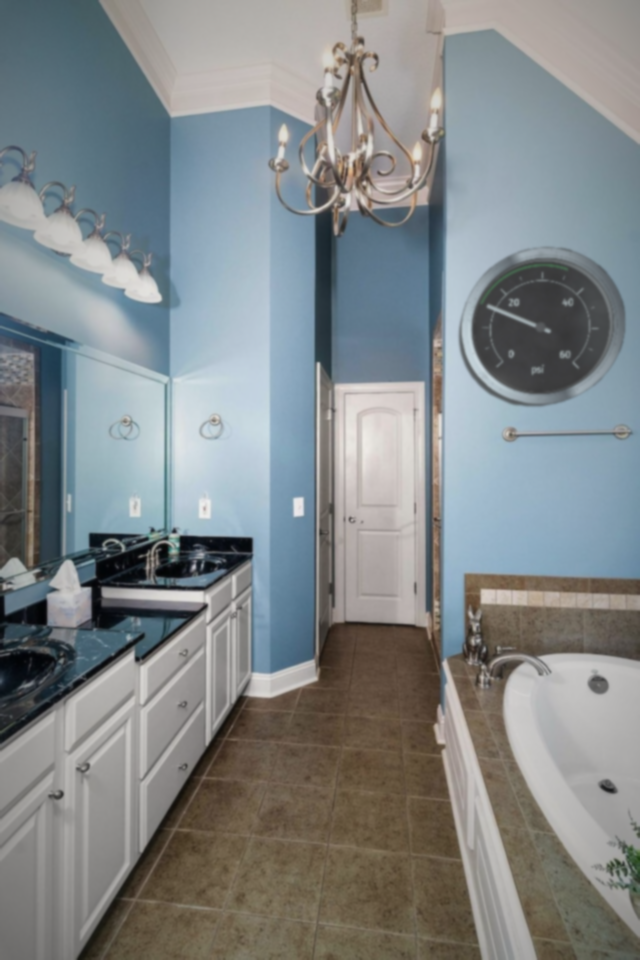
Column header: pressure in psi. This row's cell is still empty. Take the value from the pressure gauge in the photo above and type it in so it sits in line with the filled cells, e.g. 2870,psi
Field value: 15,psi
